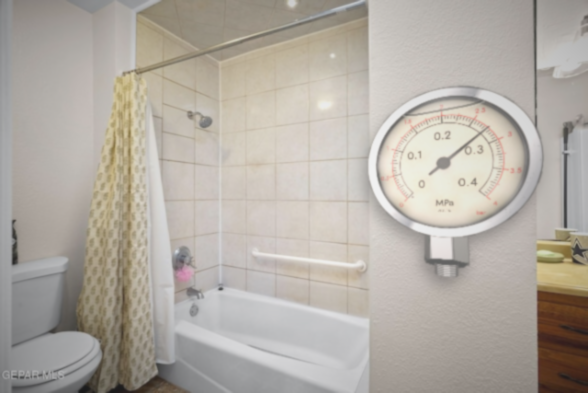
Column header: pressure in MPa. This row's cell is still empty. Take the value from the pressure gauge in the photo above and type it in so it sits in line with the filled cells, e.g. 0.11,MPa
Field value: 0.275,MPa
